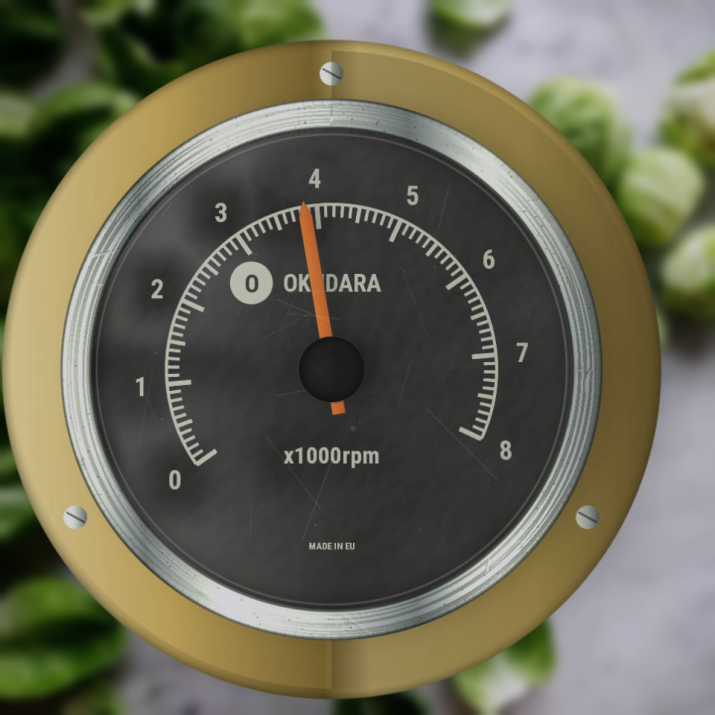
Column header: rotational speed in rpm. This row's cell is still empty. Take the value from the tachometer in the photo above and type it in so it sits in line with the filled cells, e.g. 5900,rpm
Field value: 3850,rpm
